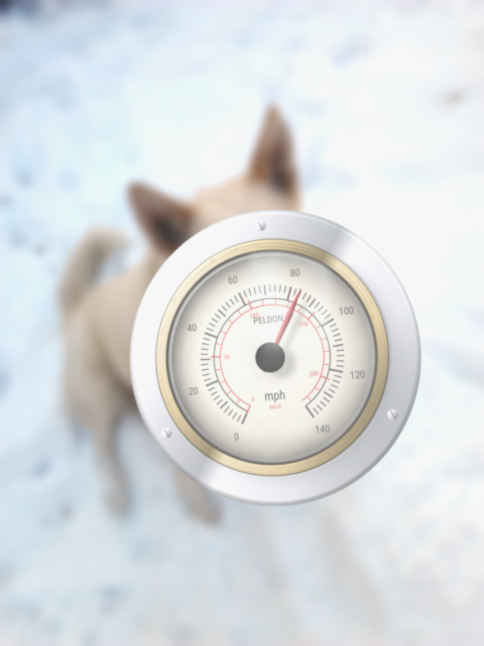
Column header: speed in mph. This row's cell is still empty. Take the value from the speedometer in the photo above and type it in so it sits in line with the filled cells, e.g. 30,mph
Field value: 84,mph
